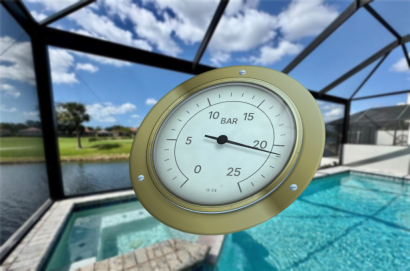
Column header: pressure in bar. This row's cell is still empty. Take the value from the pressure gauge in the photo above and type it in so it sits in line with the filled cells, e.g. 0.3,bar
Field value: 21,bar
